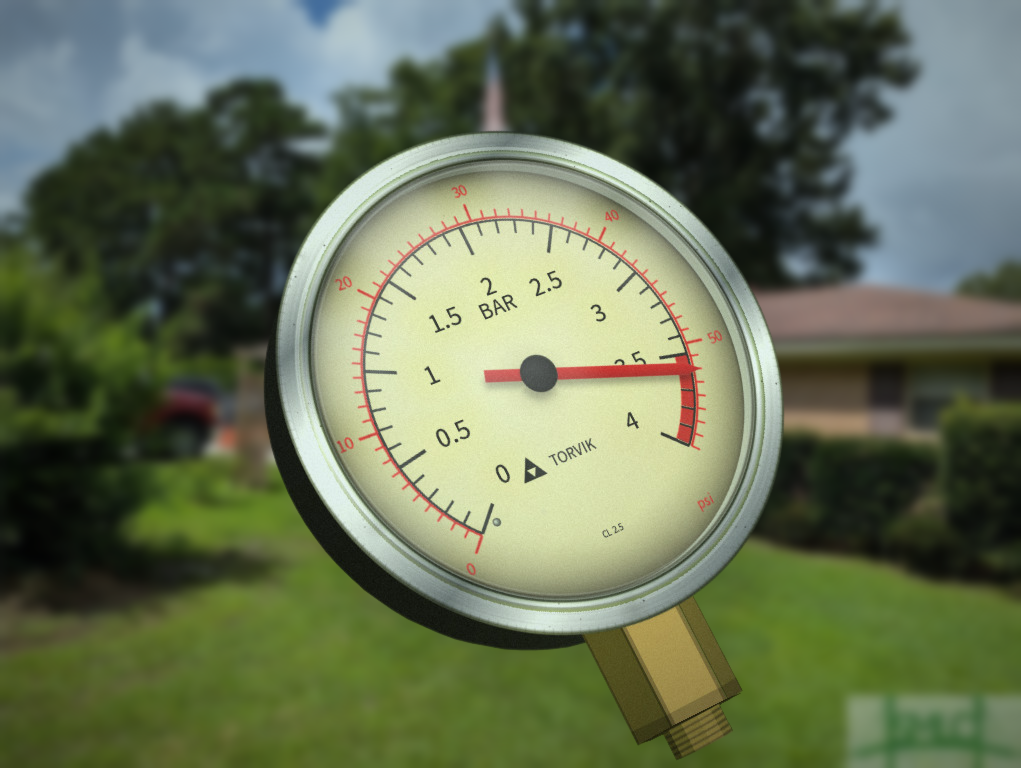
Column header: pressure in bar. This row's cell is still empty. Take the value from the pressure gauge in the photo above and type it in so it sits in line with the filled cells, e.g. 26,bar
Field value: 3.6,bar
